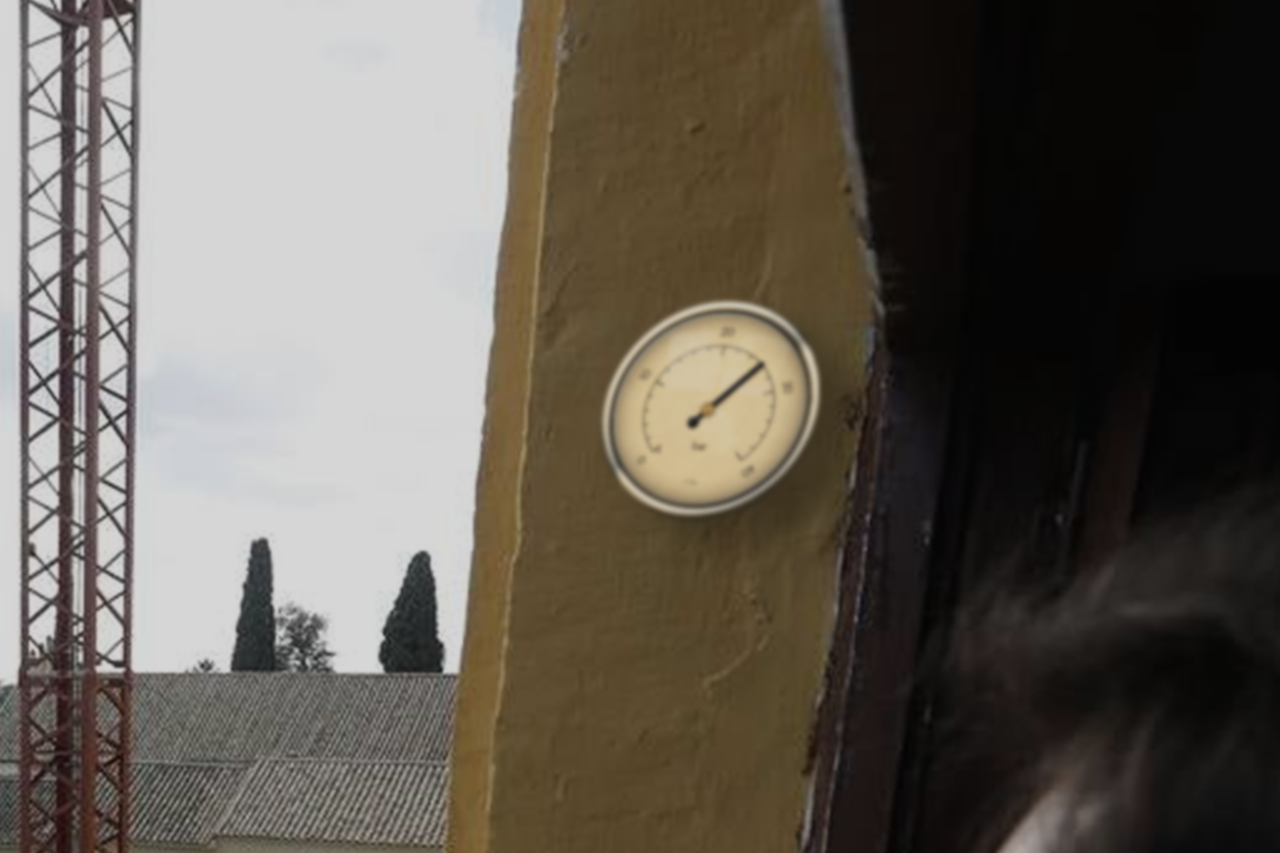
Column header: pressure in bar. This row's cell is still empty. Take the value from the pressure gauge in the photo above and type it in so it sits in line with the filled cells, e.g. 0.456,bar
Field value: 26,bar
